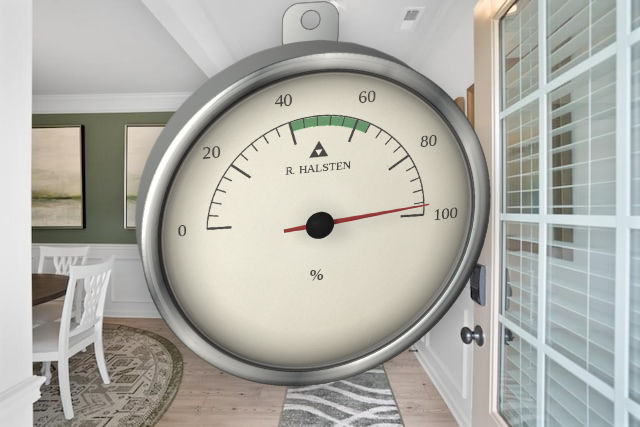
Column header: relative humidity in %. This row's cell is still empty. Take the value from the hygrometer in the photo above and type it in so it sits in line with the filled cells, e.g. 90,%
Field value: 96,%
